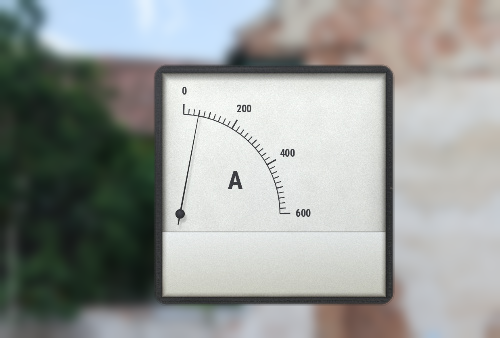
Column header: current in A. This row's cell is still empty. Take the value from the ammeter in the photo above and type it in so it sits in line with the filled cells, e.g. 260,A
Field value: 60,A
